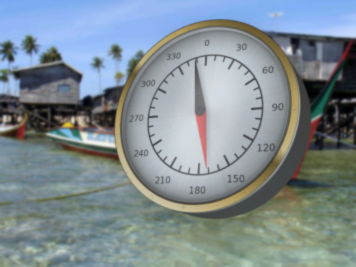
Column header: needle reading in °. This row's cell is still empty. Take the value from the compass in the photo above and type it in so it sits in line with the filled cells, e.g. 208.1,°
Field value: 170,°
